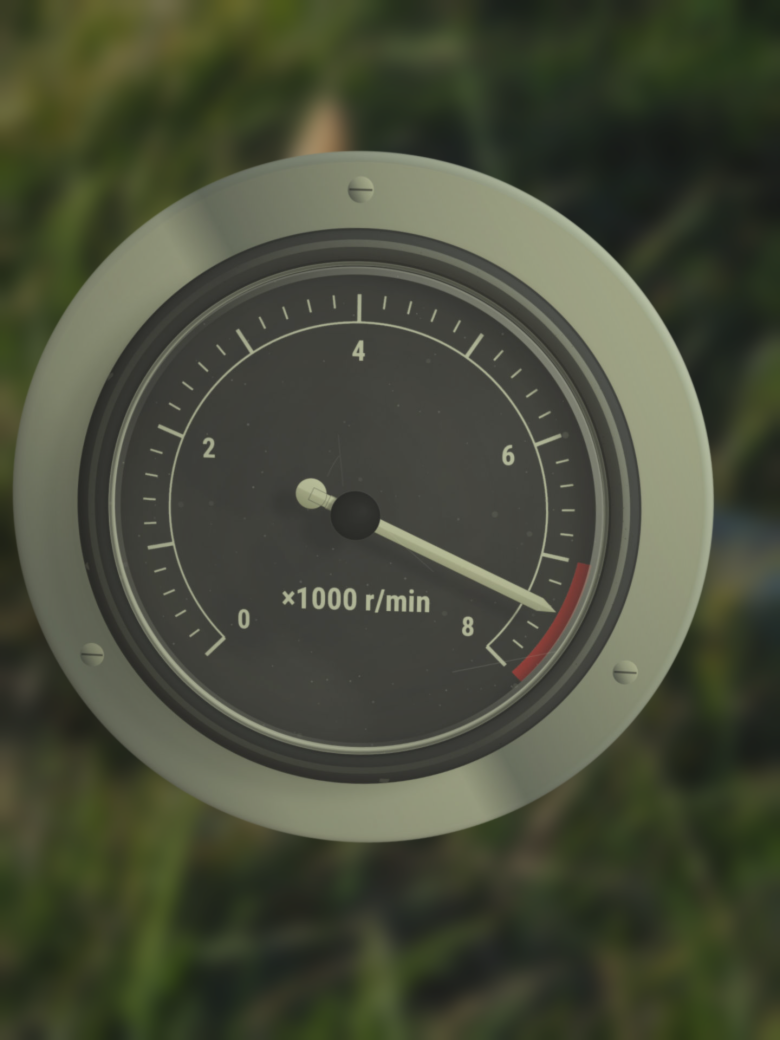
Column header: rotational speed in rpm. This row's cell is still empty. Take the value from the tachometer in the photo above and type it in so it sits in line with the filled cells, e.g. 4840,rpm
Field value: 7400,rpm
